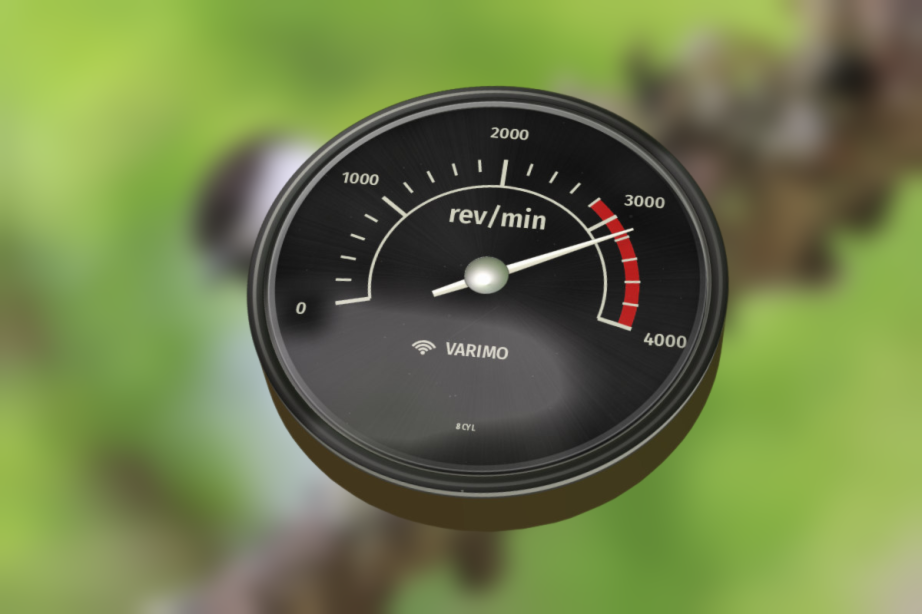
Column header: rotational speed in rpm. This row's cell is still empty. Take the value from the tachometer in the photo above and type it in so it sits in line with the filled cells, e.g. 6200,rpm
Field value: 3200,rpm
